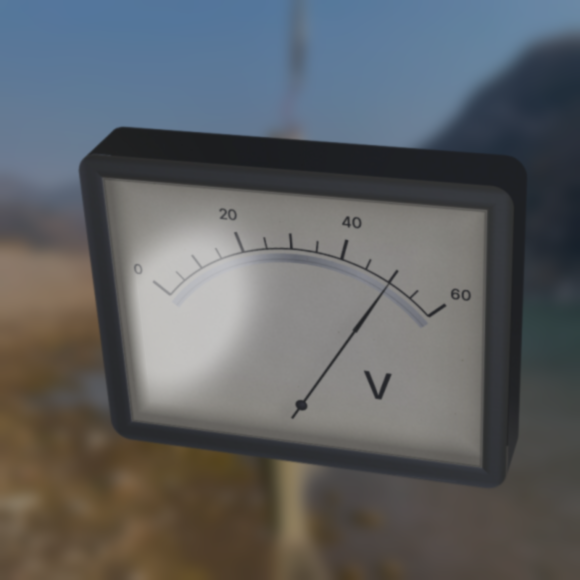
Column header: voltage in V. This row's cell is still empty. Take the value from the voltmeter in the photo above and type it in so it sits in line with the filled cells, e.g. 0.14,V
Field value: 50,V
